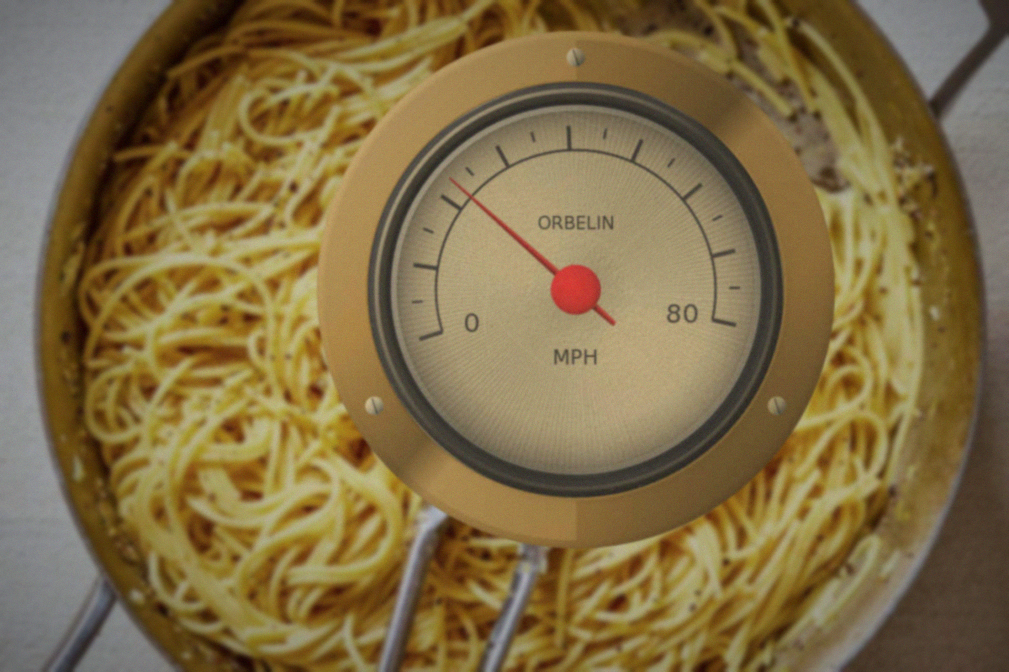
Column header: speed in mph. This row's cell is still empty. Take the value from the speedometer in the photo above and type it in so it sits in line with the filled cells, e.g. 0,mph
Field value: 22.5,mph
